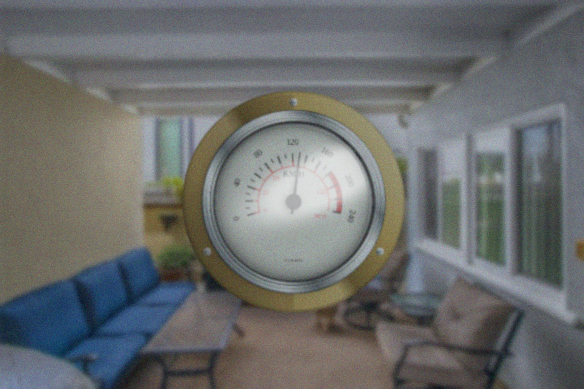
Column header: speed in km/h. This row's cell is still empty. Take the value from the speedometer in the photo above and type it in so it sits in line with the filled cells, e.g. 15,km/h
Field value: 130,km/h
